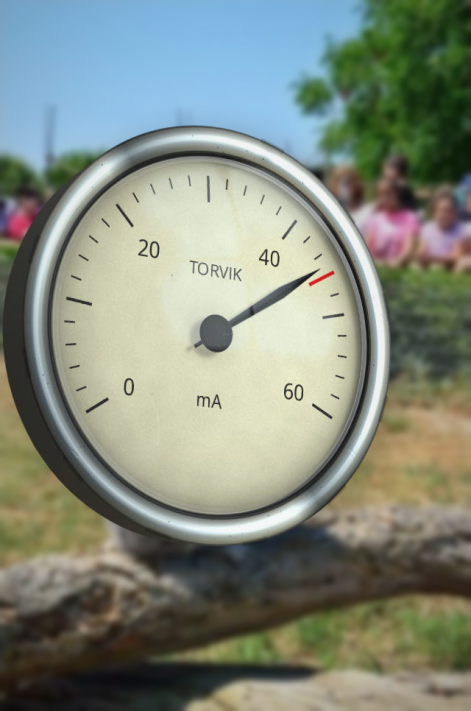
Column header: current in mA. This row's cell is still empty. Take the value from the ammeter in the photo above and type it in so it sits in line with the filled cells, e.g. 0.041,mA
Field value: 45,mA
